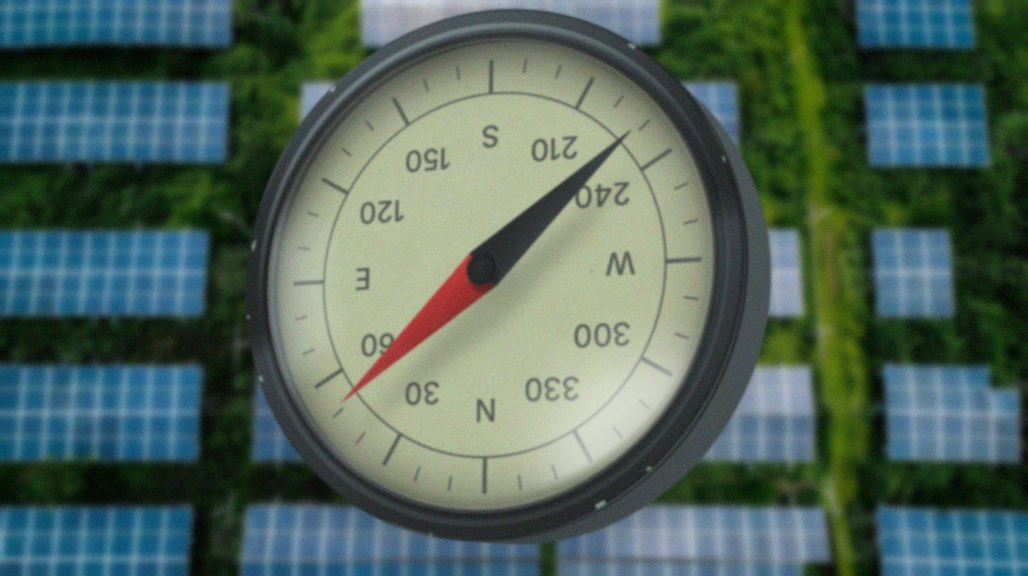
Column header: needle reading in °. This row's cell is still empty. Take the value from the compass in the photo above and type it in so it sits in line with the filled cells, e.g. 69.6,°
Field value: 50,°
